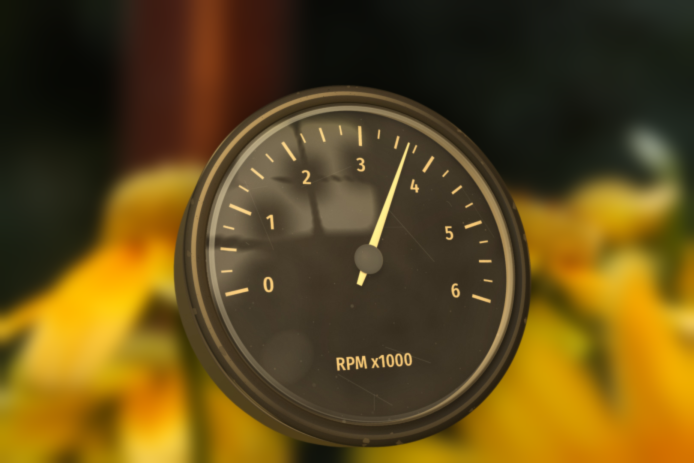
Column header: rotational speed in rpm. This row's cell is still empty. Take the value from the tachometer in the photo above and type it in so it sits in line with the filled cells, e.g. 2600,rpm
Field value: 3625,rpm
